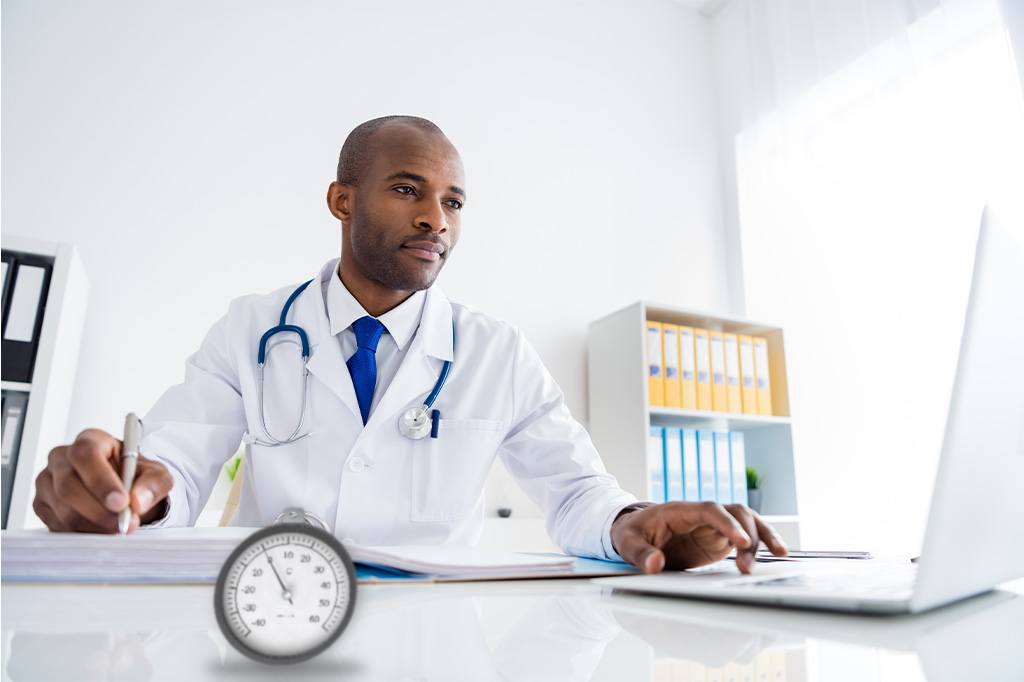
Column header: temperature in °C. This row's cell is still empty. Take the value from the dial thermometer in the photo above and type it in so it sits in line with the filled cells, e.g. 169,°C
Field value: 0,°C
